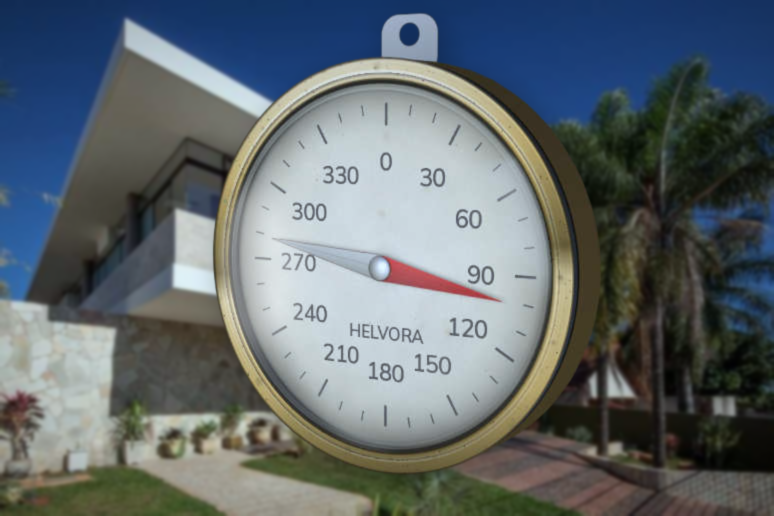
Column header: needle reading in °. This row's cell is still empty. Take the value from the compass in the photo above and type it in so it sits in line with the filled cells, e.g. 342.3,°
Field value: 100,°
